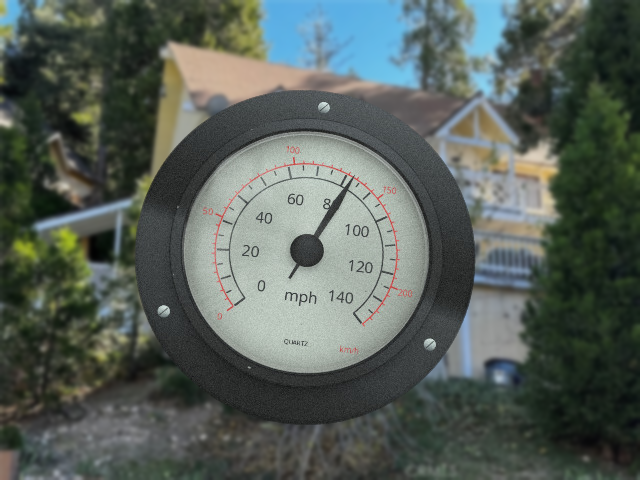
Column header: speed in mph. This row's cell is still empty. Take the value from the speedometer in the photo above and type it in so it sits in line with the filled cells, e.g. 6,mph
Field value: 82.5,mph
